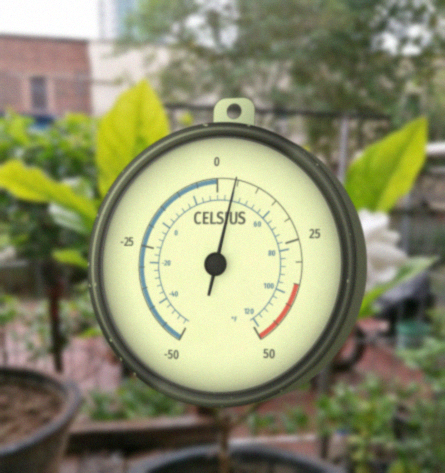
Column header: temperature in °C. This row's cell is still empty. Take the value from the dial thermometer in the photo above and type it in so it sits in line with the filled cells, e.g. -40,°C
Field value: 5,°C
